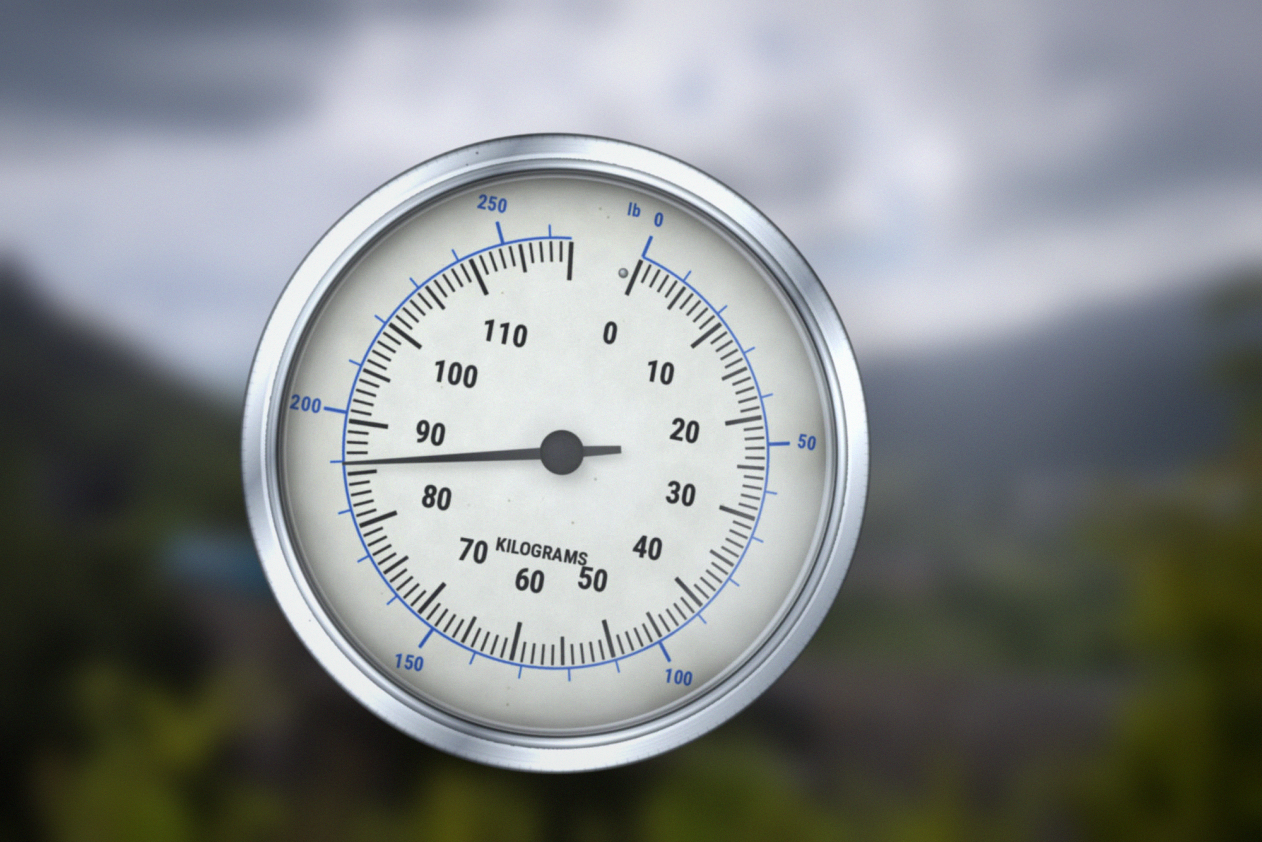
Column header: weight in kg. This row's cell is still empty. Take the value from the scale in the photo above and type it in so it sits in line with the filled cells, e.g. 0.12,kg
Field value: 86,kg
